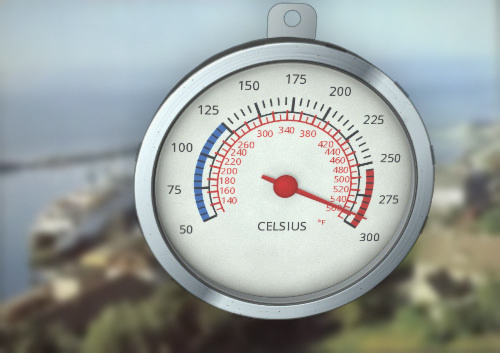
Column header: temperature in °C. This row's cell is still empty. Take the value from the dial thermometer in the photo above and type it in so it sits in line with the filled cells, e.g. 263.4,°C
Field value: 290,°C
